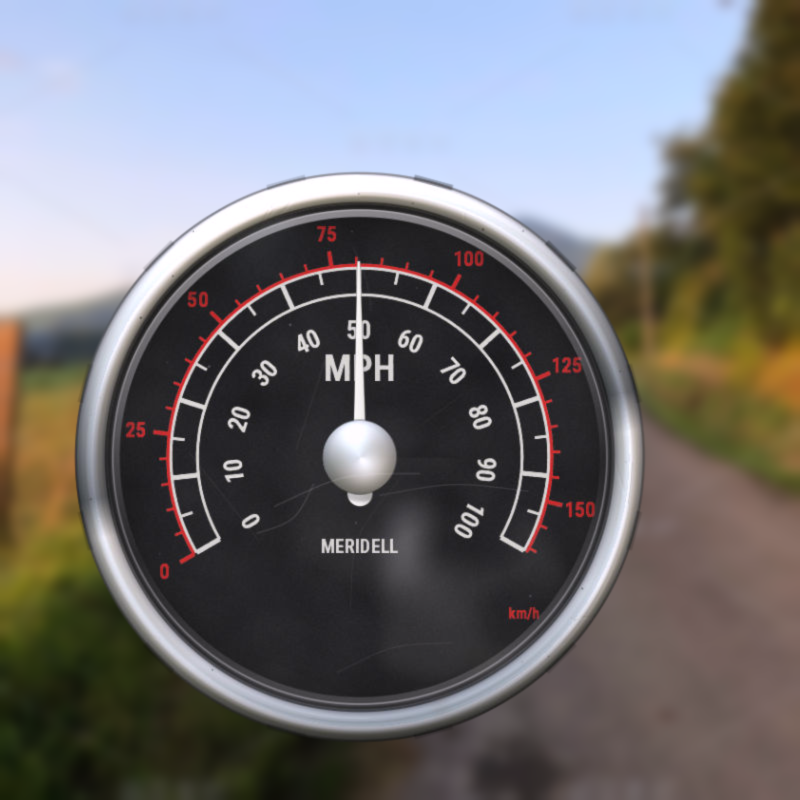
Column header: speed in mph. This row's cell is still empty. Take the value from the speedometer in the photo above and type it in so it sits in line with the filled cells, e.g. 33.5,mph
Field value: 50,mph
